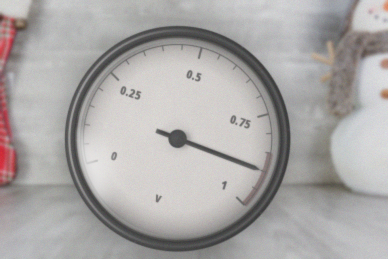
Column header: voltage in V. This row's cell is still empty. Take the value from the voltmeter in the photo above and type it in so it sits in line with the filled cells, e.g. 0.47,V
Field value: 0.9,V
